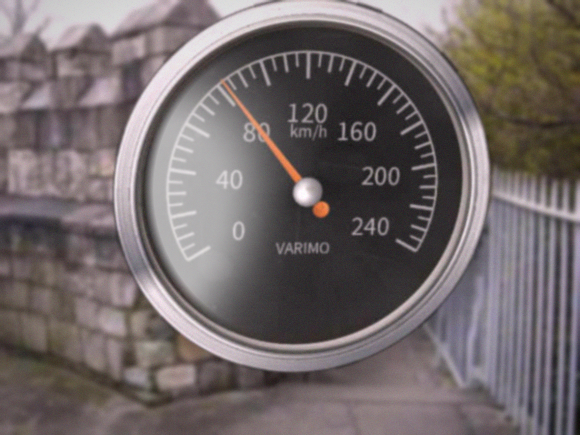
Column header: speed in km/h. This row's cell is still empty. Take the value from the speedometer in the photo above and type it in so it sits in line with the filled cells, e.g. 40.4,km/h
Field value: 82.5,km/h
